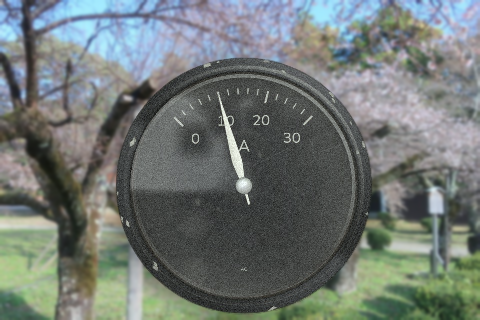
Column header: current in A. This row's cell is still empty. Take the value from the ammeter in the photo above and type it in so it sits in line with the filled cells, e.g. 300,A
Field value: 10,A
